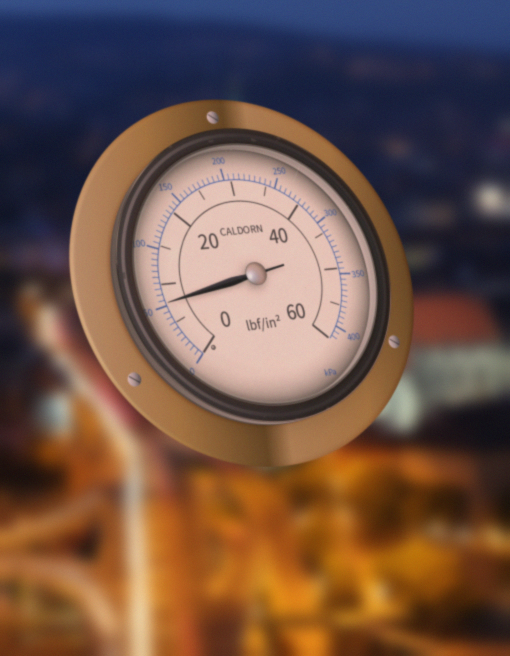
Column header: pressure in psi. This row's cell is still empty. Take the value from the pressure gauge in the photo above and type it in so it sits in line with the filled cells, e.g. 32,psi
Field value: 7.5,psi
